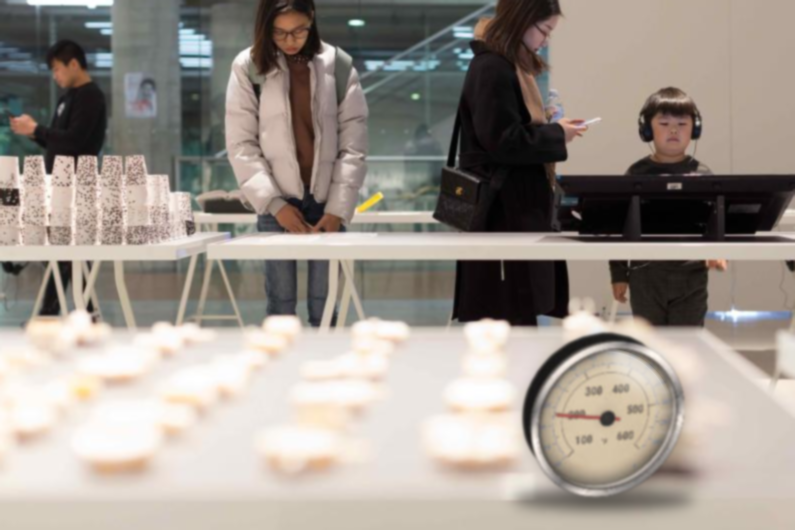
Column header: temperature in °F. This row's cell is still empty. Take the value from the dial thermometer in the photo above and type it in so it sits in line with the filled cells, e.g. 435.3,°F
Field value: 200,°F
